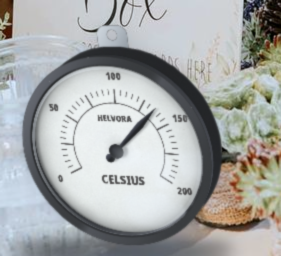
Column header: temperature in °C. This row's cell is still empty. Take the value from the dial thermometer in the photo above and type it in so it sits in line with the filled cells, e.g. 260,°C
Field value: 135,°C
